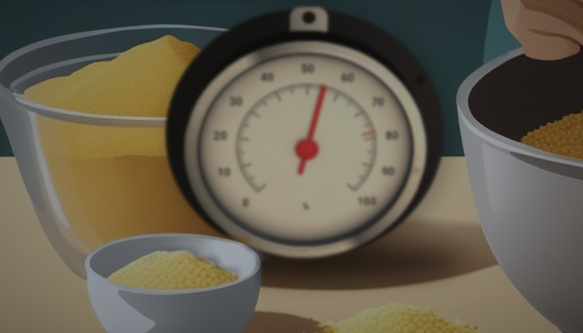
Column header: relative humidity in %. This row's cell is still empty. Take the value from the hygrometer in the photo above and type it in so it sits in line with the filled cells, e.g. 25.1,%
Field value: 55,%
